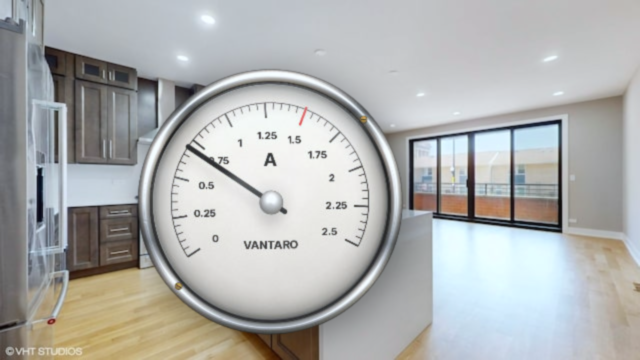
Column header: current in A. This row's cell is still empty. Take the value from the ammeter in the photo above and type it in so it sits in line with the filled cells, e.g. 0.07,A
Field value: 0.7,A
